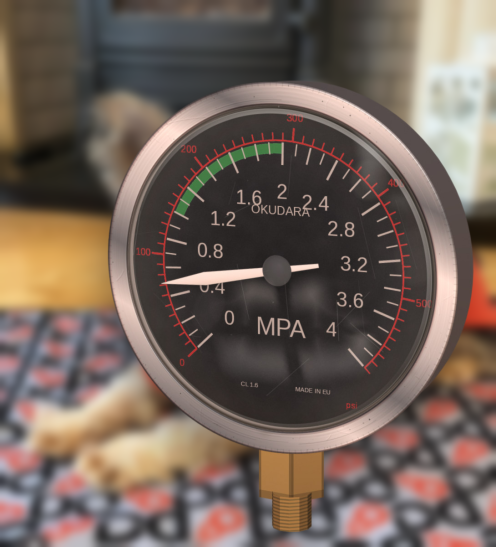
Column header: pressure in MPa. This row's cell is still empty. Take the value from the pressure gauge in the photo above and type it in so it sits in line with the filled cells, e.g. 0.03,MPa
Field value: 0.5,MPa
